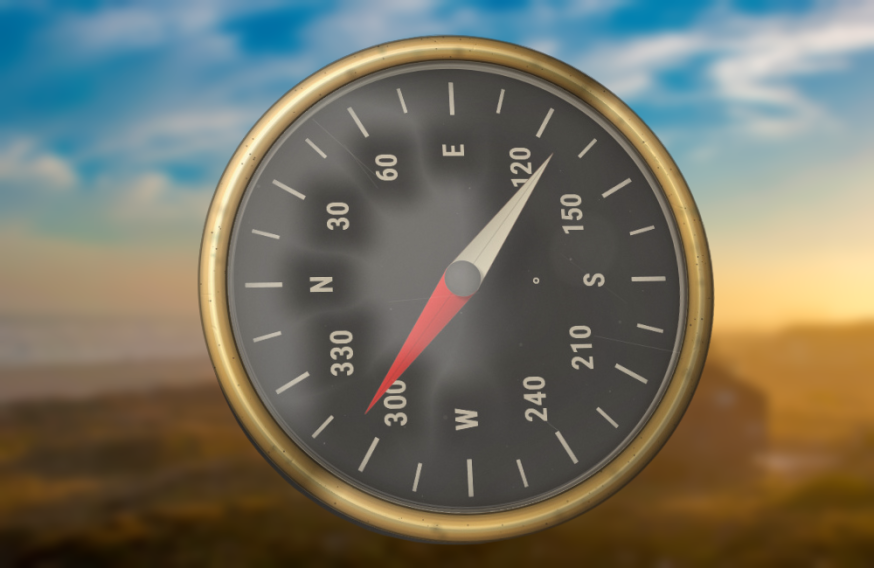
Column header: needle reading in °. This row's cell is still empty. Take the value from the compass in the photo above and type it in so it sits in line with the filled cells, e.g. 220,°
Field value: 307.5,°
